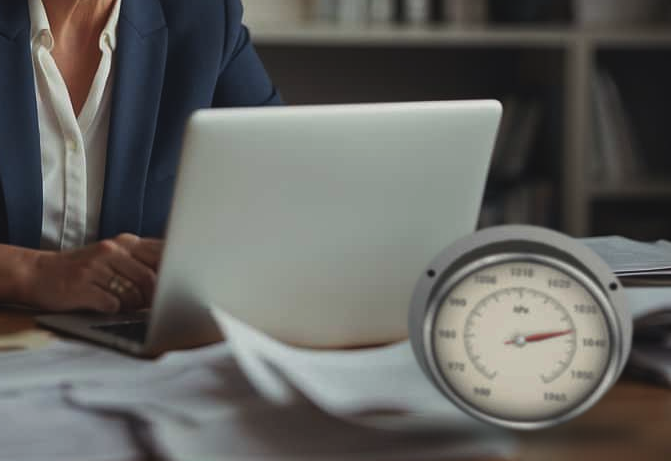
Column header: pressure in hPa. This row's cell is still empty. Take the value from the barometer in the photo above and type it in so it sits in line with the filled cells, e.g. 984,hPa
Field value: 1035,hPa
